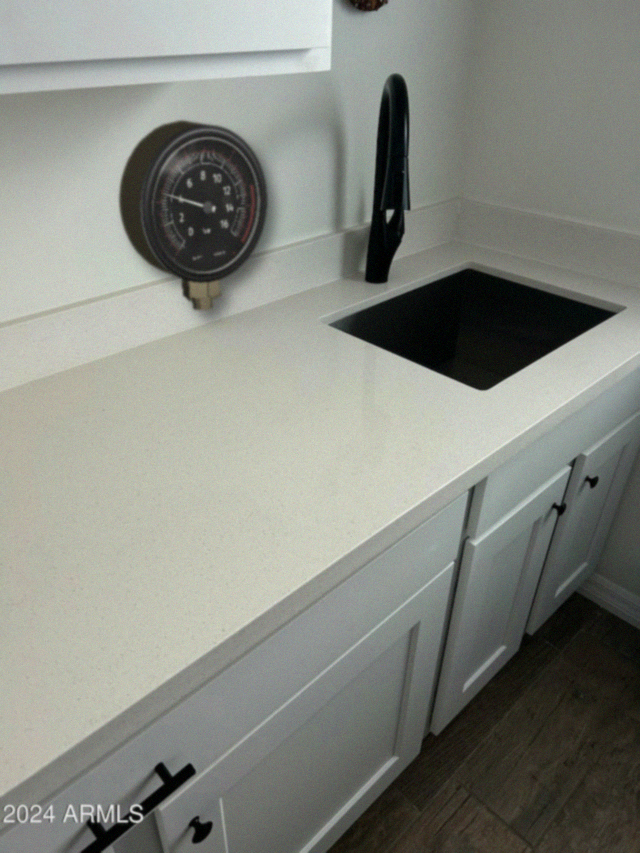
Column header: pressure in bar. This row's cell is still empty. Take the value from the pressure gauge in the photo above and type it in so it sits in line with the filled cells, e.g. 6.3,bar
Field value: 4,bar
